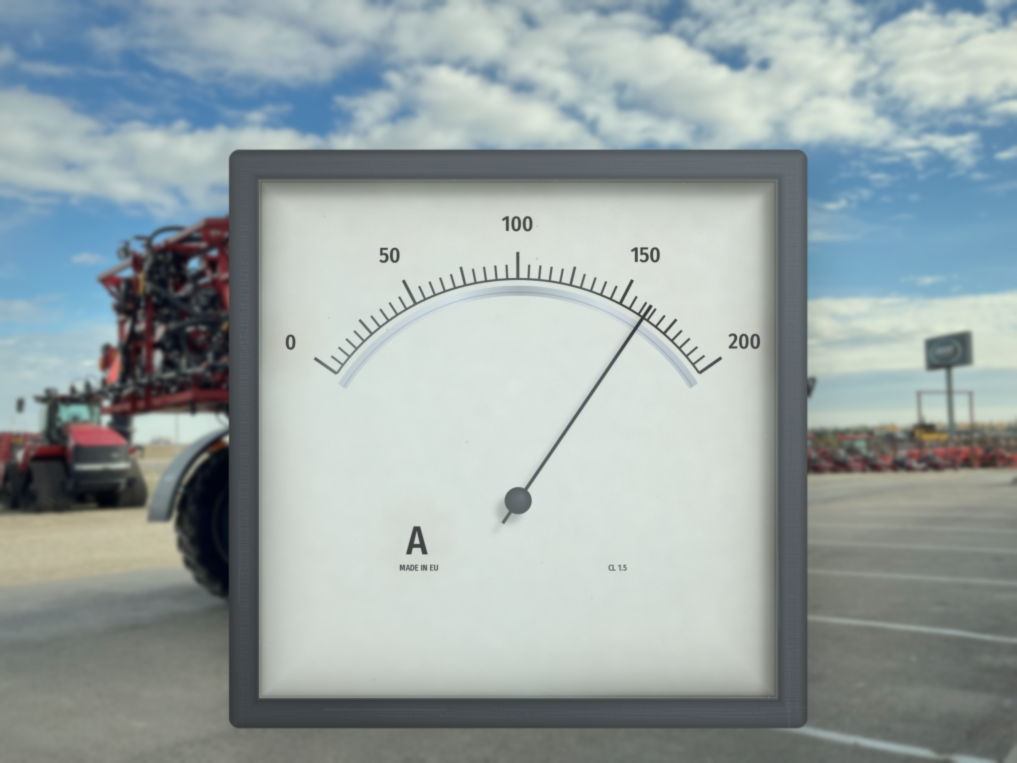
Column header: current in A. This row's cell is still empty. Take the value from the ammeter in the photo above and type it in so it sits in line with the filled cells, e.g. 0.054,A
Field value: 162.5,A
